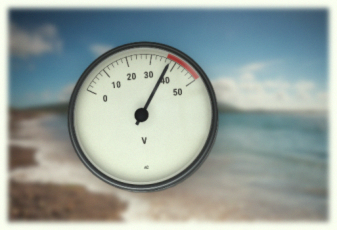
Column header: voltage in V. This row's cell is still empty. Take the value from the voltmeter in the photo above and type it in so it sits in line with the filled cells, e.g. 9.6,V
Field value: 38,V
